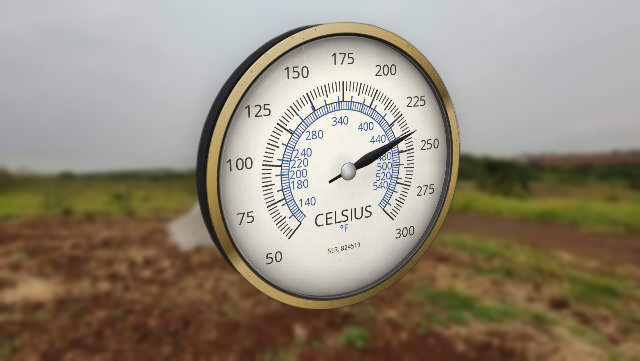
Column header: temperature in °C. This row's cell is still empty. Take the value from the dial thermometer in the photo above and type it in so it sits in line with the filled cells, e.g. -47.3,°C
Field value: 237.5,°C
